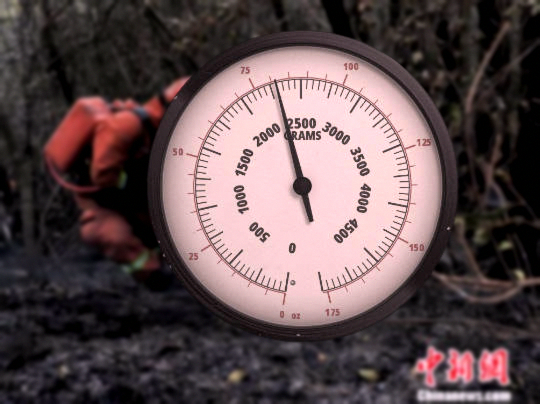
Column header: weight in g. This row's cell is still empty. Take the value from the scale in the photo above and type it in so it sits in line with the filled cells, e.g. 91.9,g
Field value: 2300,g
